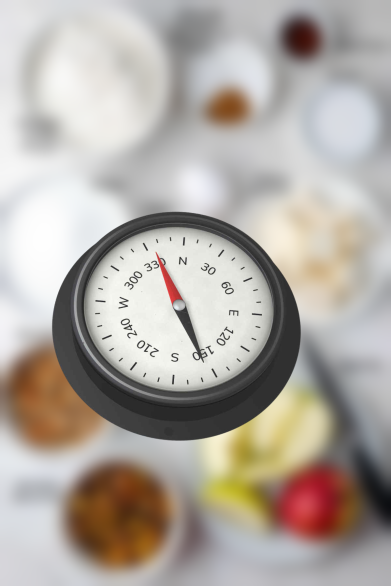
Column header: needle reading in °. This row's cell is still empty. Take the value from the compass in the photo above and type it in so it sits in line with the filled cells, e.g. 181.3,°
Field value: 335,°
